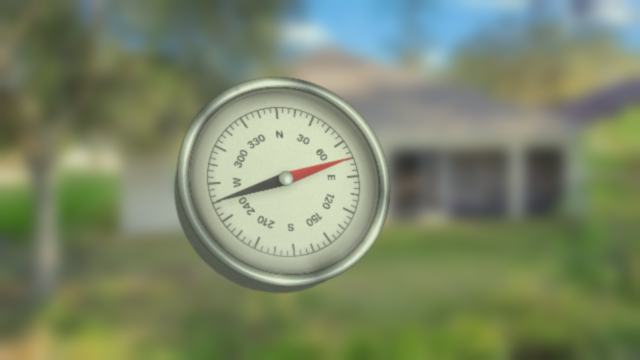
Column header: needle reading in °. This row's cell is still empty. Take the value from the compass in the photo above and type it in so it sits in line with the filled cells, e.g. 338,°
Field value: 75,°
